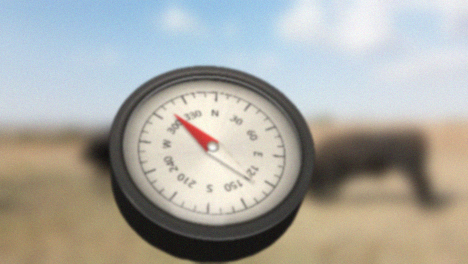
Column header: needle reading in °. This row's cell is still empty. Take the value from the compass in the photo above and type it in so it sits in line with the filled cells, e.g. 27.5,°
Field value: 310,°
